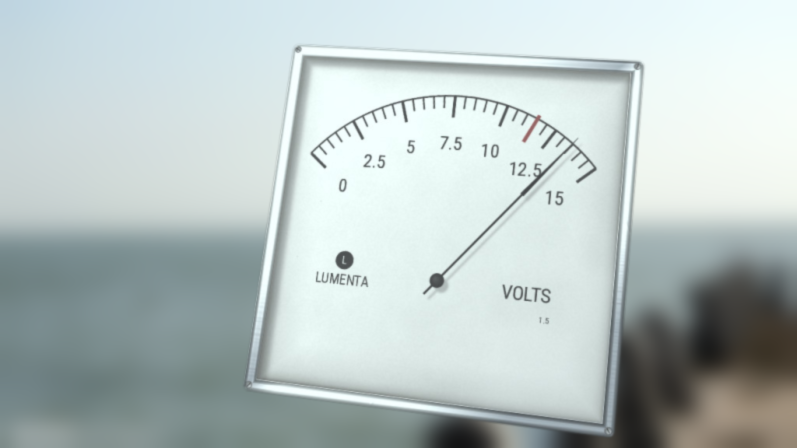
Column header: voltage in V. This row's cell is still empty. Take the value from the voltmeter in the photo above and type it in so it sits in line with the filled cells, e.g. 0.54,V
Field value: 13.5,V
